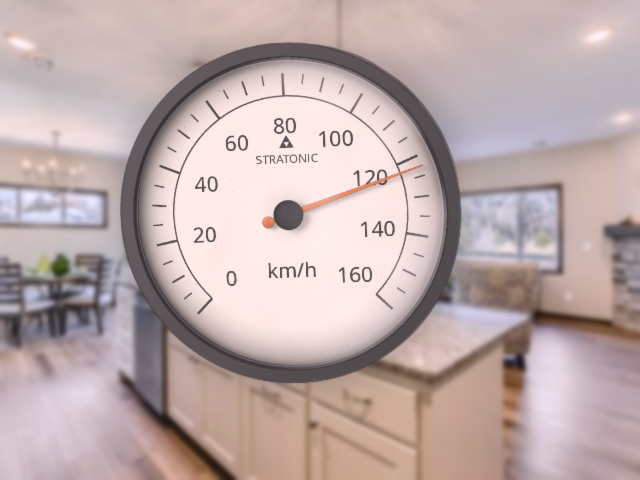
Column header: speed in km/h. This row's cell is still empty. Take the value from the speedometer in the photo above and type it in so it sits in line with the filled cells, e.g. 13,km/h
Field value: 122.5,km/h
